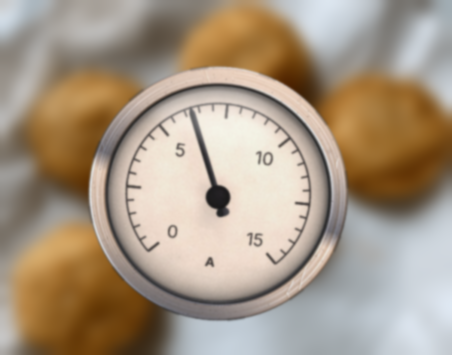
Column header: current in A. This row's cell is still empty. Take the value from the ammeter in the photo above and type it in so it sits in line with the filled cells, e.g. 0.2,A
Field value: 6.25,A
